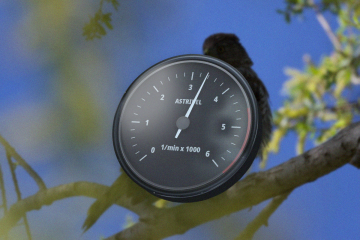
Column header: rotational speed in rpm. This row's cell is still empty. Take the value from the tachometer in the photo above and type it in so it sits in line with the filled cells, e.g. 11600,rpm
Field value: 3400,rpm
